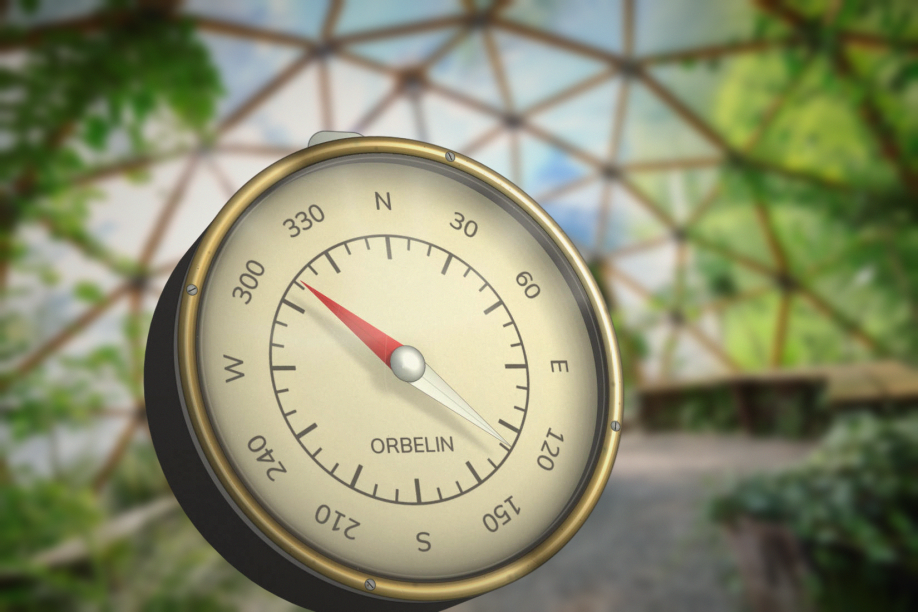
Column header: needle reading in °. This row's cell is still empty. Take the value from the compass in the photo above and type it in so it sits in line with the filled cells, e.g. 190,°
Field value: 310,°
